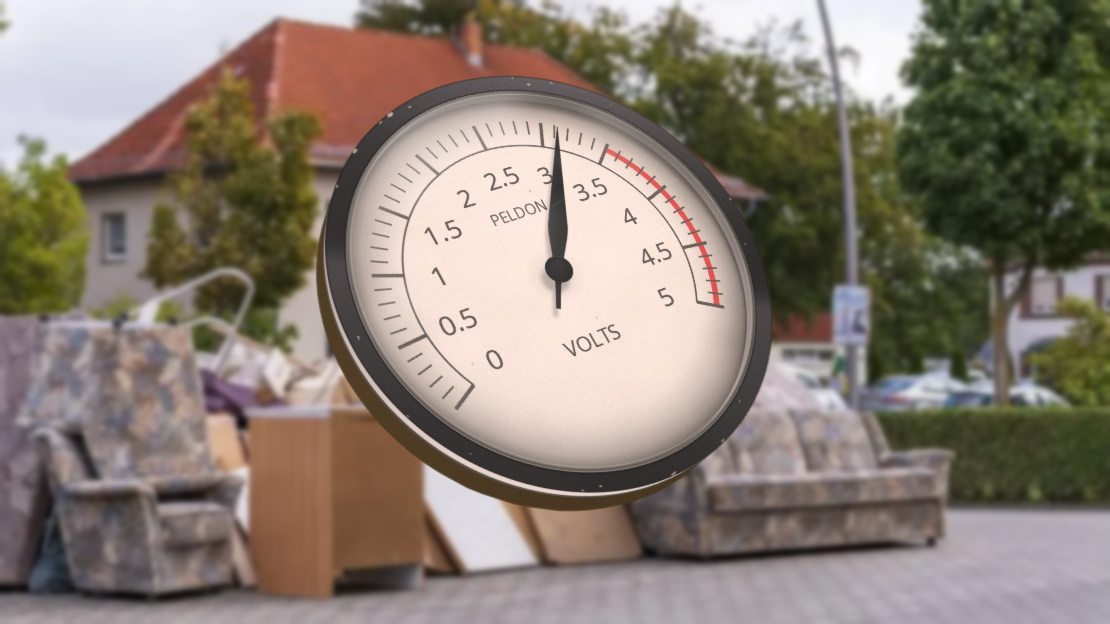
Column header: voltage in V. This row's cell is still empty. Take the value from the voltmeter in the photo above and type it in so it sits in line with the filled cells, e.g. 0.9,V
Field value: 3.1,V
